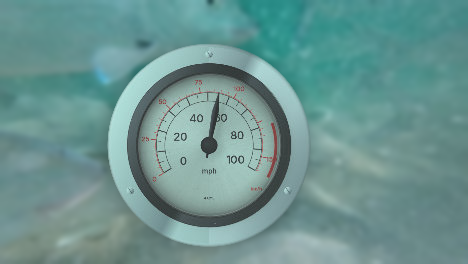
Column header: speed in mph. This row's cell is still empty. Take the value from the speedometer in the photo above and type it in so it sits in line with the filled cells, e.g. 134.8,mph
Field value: 55,mph
